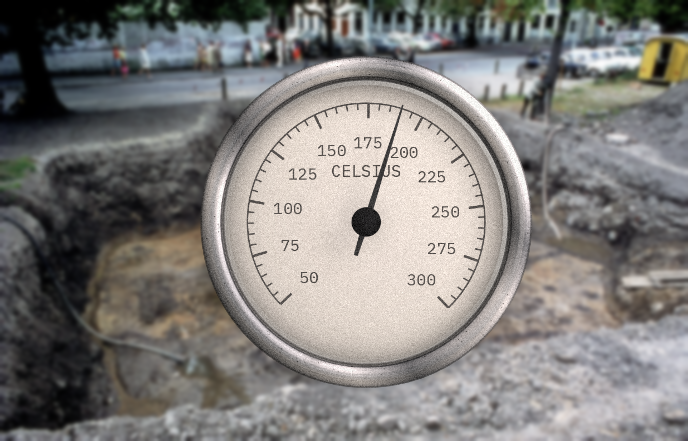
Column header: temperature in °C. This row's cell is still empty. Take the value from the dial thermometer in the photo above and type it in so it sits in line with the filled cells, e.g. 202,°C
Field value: 190,°C
